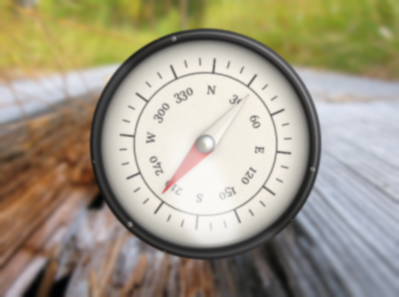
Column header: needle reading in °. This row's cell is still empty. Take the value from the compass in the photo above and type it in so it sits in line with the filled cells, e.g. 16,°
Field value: 215,°
